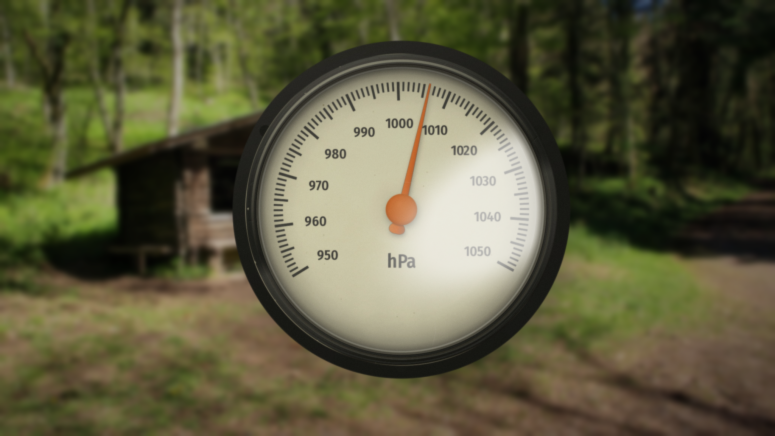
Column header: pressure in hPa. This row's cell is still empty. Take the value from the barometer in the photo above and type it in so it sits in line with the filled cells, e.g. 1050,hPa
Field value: 1006,hPa
